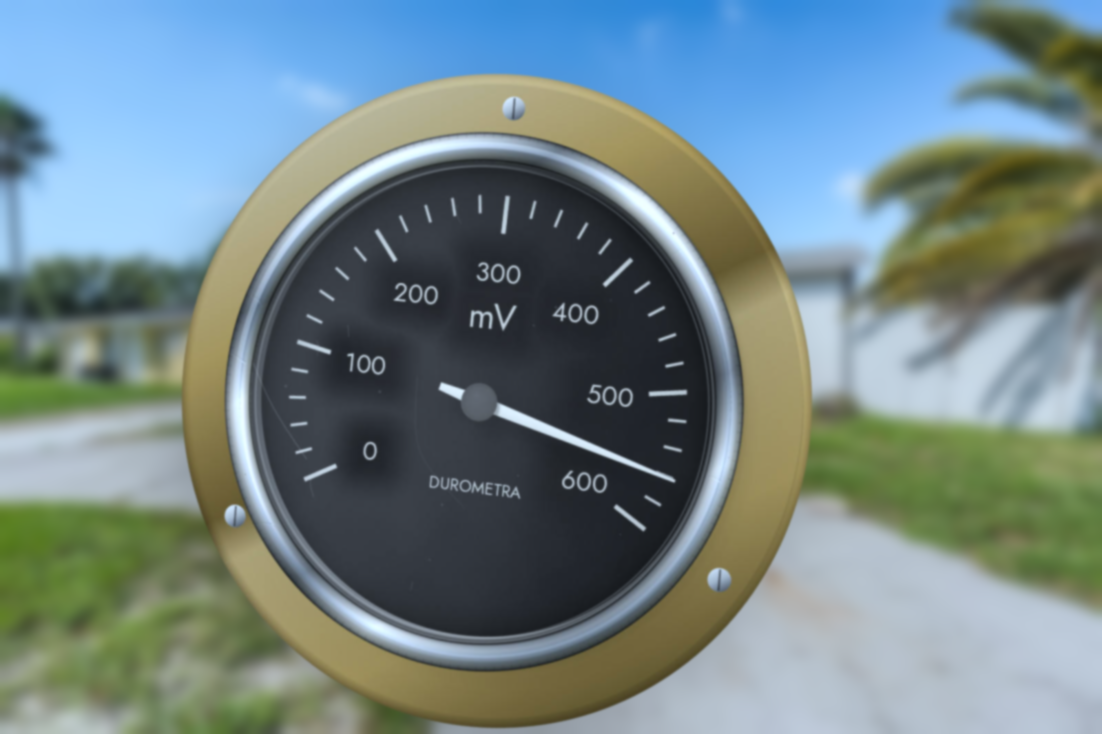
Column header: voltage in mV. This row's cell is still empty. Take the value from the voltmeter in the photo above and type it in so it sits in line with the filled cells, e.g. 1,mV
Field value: 560,mV
